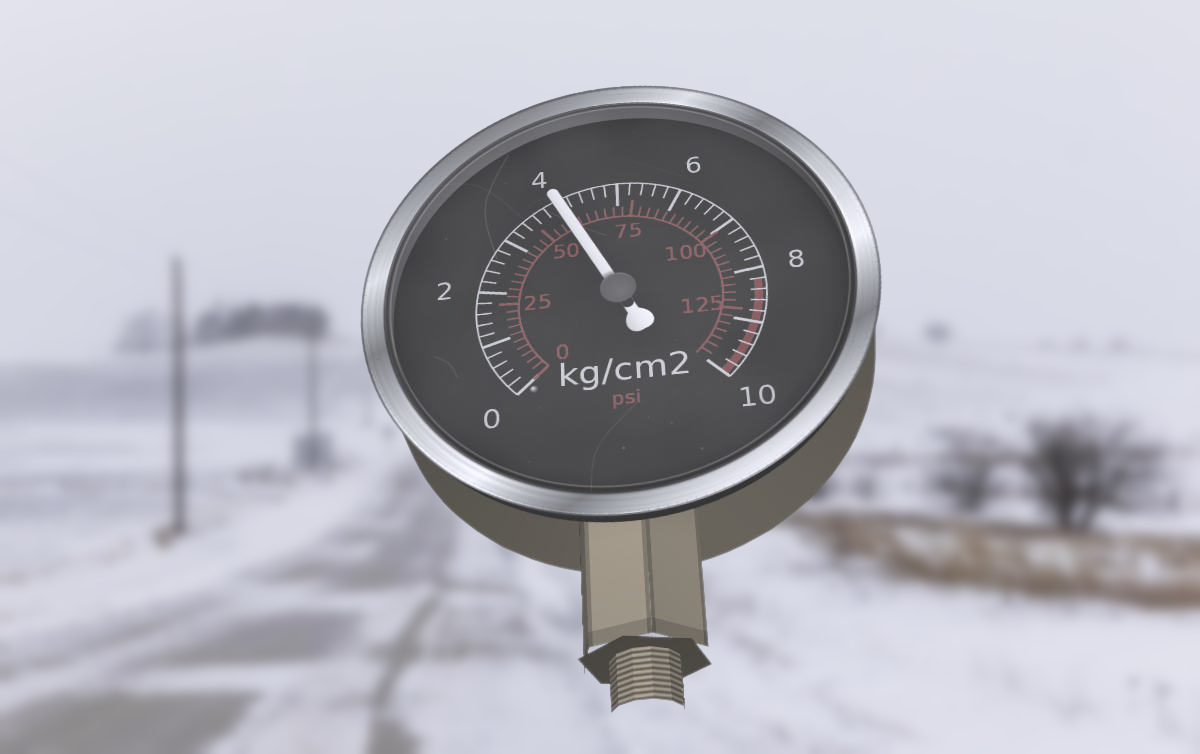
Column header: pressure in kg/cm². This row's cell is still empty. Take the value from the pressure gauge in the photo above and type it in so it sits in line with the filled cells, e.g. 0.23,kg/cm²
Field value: 4,kg/cm²
